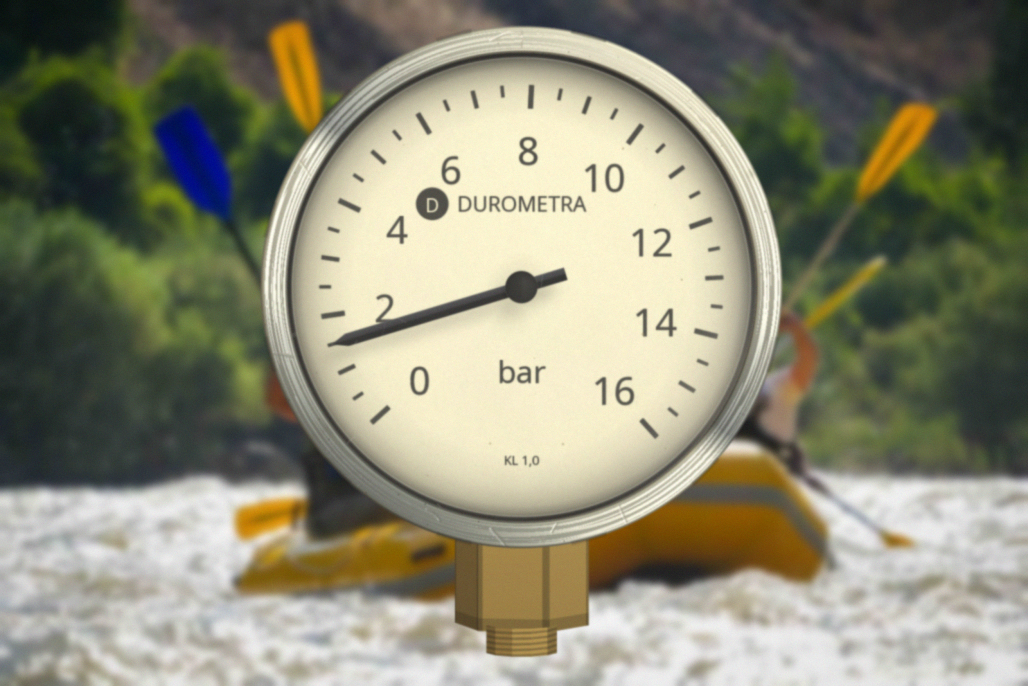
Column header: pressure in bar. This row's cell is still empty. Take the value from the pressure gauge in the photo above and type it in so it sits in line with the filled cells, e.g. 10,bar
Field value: 1.5,bar
